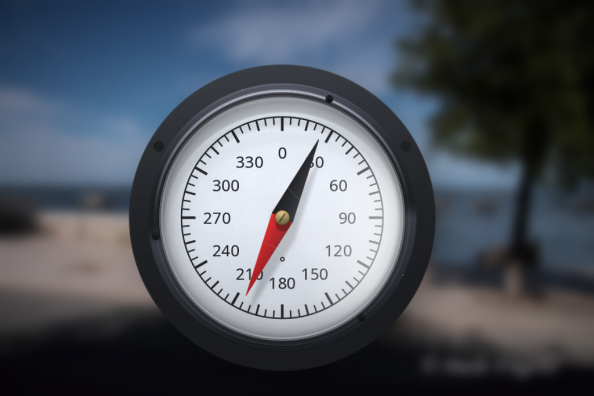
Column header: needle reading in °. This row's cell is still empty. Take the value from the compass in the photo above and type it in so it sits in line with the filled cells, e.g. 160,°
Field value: 205,°
